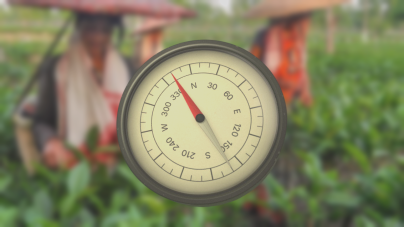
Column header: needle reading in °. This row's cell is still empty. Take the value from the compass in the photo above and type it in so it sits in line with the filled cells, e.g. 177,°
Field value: 340,°
